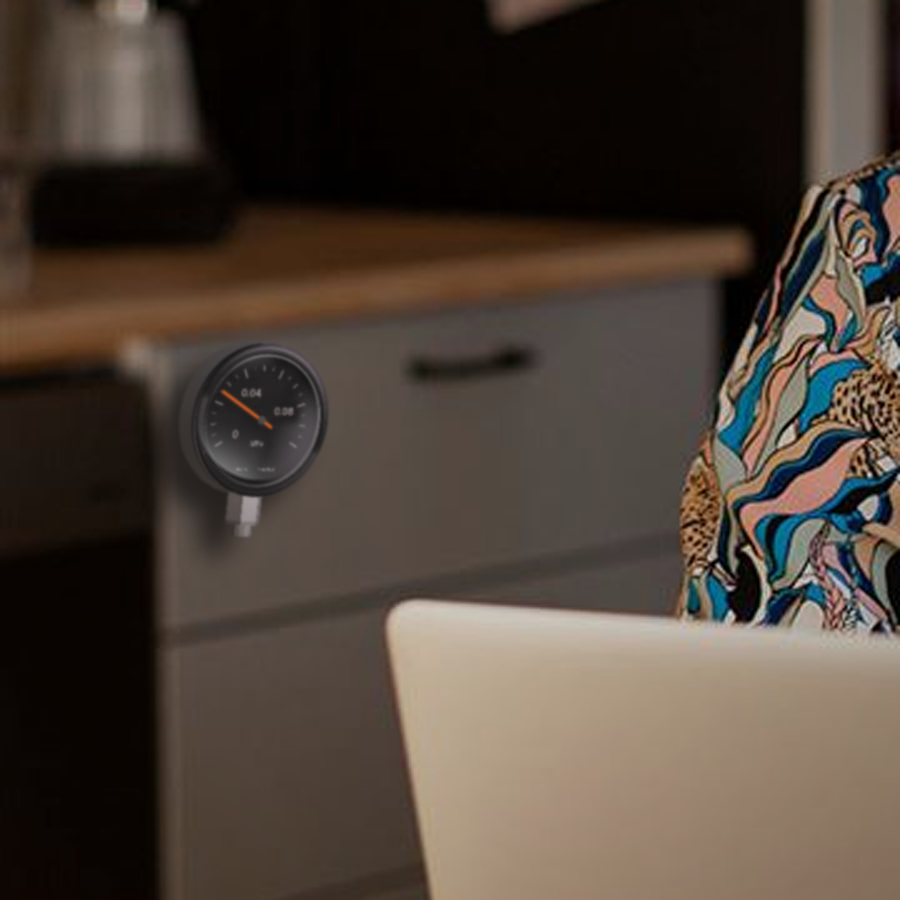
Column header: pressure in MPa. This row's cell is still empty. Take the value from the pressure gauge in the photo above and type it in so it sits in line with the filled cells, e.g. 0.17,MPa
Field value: 0.025,MPa
